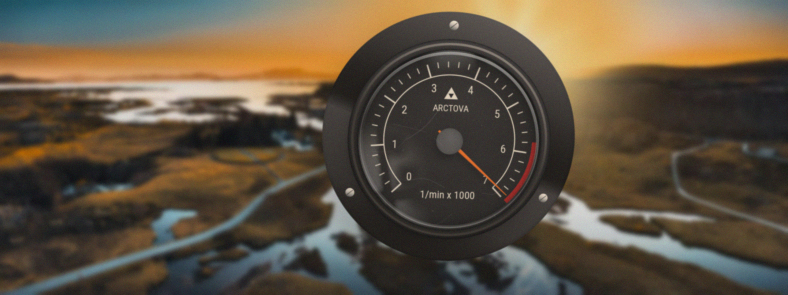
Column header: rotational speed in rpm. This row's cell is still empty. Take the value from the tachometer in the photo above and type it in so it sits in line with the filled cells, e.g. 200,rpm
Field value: 6900,rpm
